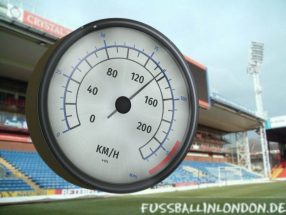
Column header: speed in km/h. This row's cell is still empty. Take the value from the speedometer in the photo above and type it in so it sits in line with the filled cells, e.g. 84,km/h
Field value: 135,km/h
